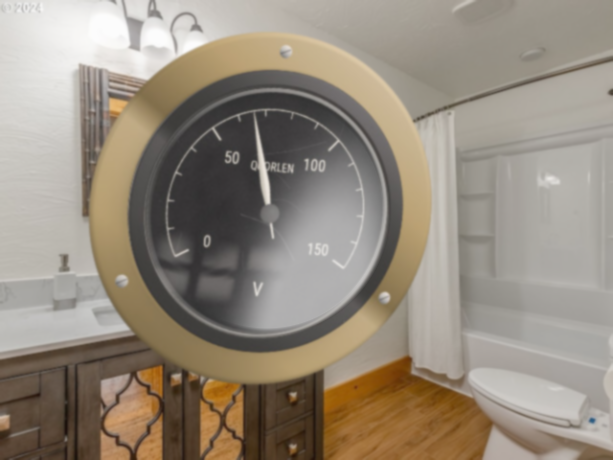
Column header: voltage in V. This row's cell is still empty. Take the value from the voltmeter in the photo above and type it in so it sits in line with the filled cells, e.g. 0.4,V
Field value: 65,V
